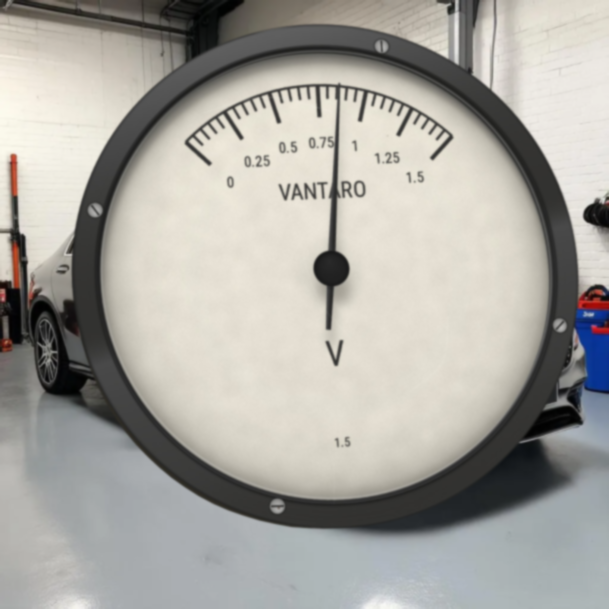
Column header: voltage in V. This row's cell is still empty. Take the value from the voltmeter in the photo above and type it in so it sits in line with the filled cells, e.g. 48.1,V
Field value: 0.85,V
